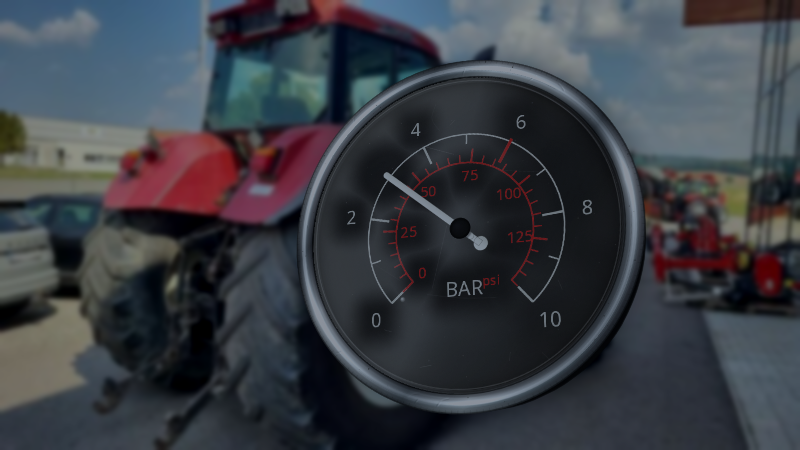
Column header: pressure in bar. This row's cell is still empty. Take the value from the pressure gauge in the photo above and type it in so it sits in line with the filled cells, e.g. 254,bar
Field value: 3,bar
